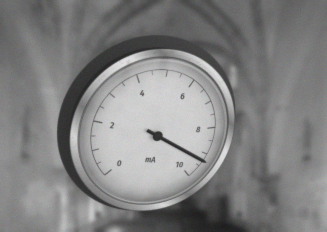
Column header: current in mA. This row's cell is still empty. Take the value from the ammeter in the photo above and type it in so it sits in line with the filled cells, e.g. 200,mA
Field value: 9.25,mA
